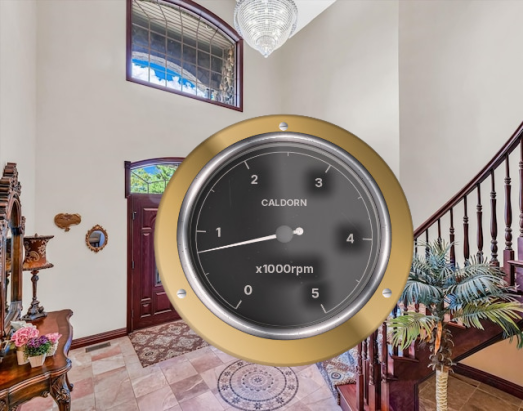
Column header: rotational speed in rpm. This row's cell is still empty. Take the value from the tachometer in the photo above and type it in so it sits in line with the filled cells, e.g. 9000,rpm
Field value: 750,rpm
